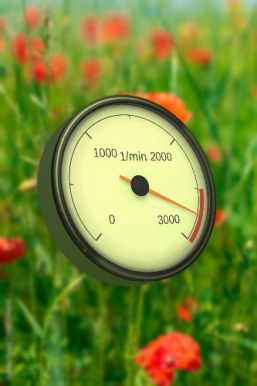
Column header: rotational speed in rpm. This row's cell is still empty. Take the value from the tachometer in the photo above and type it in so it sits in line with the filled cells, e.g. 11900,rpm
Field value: 2750,rpm
